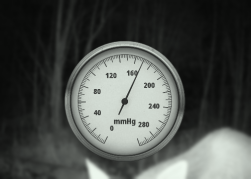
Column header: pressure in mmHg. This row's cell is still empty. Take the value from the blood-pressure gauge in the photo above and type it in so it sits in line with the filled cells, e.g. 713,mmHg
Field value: 170,mmHg
